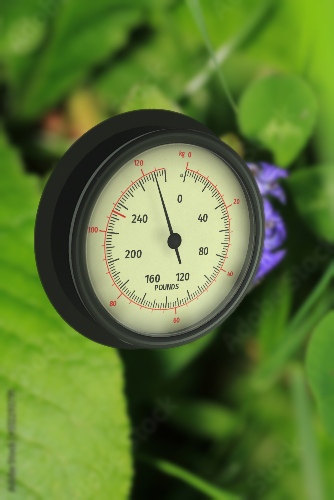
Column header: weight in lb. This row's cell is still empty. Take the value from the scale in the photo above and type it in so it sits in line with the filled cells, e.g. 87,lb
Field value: 270,lb
